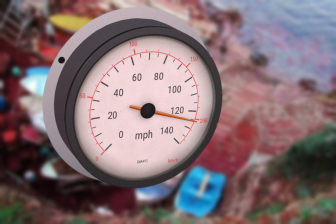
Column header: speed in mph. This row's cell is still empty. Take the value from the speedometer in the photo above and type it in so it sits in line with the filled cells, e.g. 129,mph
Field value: 125,mph
